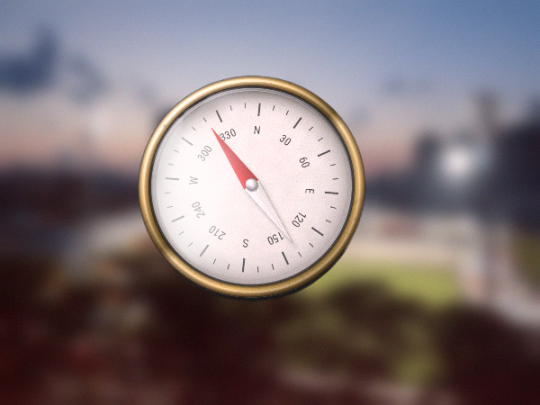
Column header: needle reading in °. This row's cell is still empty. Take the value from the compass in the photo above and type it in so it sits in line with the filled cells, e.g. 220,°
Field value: 320,°
